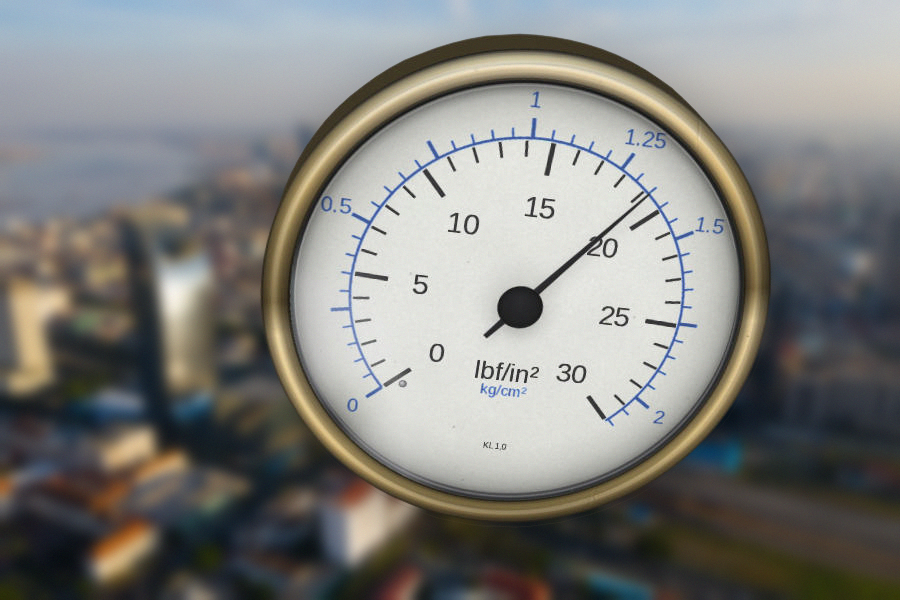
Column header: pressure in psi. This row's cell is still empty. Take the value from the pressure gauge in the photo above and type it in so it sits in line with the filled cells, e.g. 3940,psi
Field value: 19,psi
